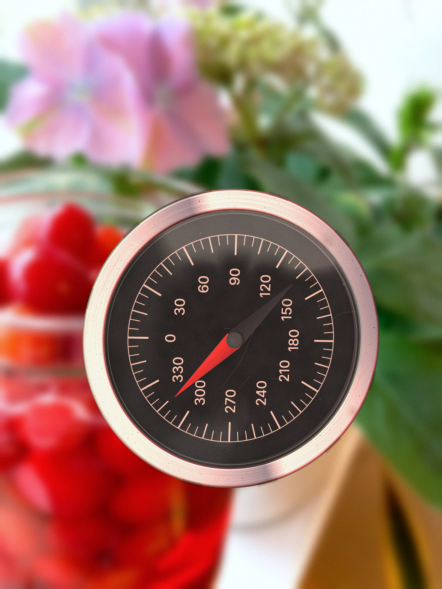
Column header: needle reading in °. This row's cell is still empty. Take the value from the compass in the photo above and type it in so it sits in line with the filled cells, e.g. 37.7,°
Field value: 315,°
